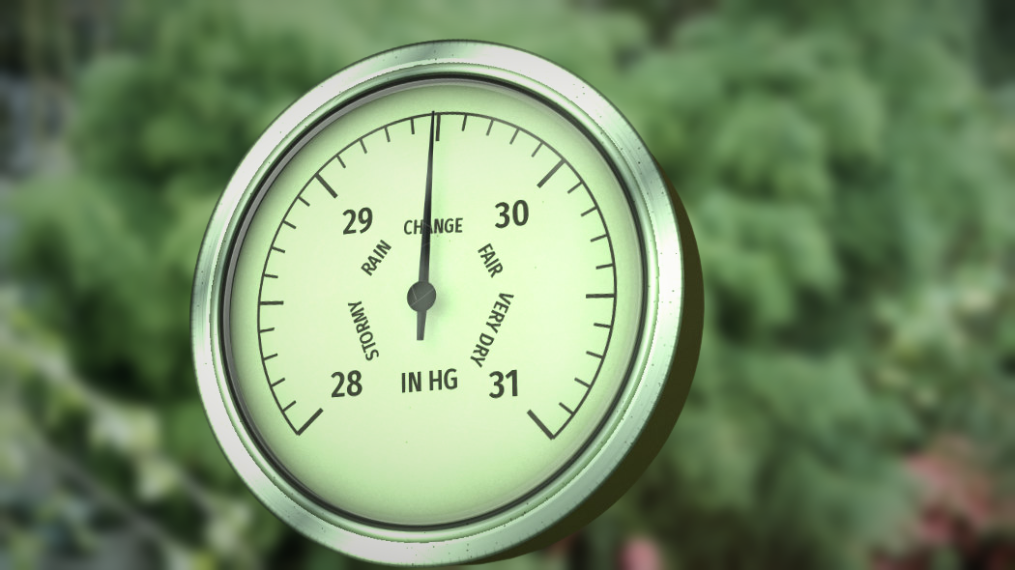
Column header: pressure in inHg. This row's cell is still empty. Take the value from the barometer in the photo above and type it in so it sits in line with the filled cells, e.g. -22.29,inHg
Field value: 29.5,inHg
